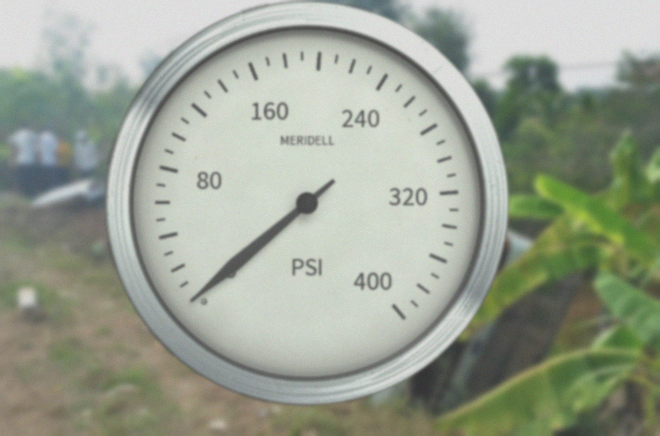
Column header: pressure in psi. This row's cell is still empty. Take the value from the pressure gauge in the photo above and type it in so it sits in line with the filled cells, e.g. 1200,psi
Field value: 0,psi
